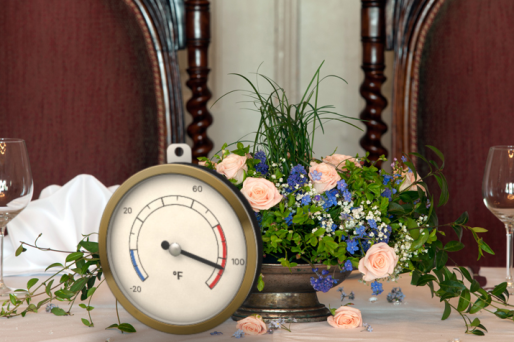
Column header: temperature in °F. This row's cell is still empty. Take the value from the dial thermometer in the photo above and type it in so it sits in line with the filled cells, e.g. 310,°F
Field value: 105,°F
